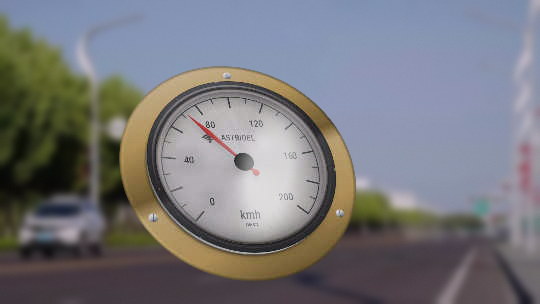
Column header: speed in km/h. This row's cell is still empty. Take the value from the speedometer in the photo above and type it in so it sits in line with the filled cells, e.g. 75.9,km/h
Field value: 70,km/h
